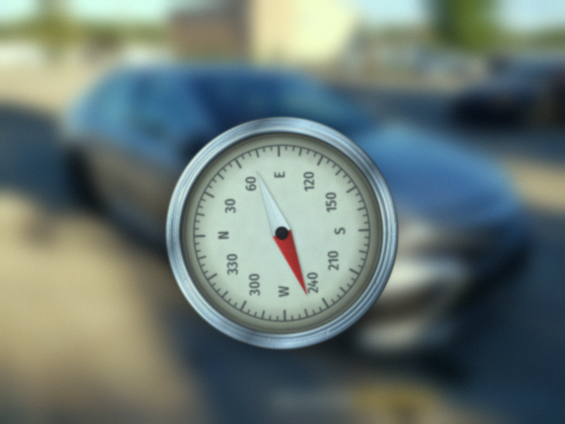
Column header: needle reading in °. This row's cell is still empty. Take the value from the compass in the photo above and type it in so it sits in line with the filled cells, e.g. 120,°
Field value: 250,°
